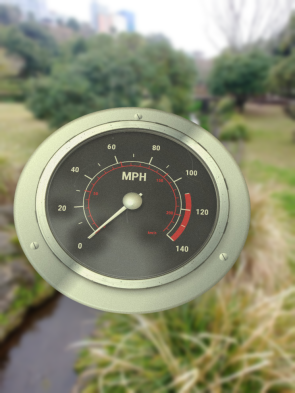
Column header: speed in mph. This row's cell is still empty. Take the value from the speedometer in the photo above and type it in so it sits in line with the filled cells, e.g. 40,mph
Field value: 0,mph
